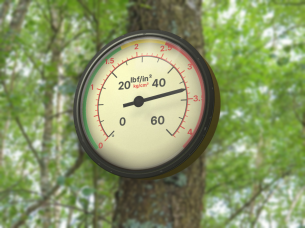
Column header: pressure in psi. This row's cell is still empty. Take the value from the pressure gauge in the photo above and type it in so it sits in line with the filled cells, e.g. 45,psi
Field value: 47.5,psi
